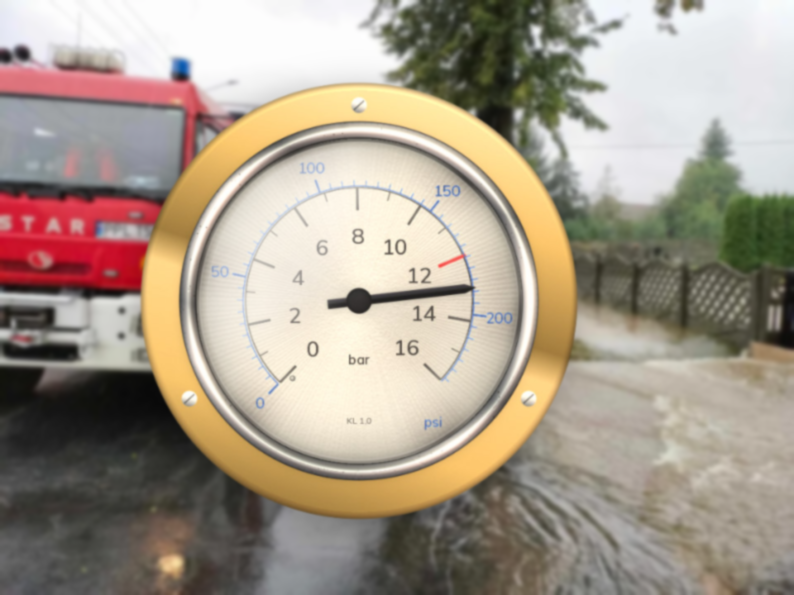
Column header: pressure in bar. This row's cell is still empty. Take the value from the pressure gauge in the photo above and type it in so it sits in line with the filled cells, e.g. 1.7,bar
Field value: 13,bar
